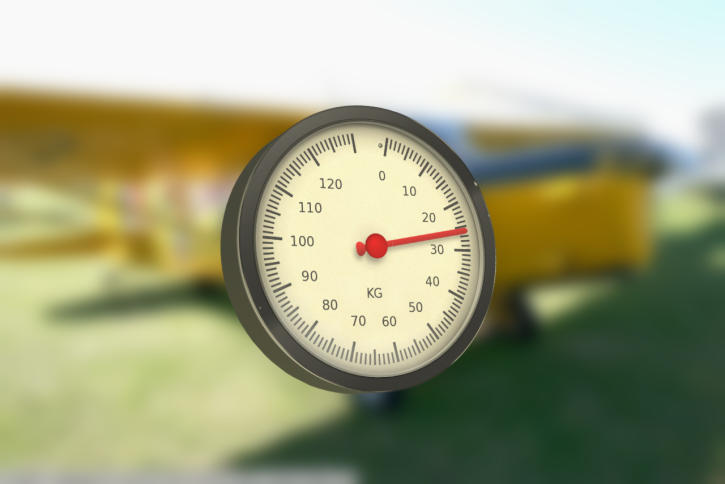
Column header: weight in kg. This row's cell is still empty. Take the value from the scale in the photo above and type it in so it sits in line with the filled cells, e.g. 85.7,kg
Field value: 26,kg
